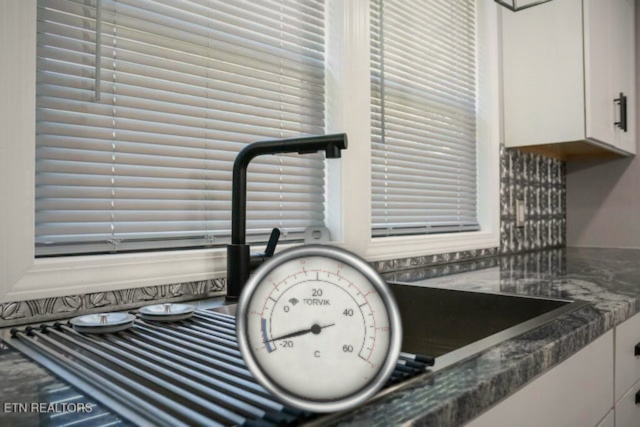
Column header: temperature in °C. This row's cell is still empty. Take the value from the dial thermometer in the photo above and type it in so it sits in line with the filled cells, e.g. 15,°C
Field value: -16,°C
